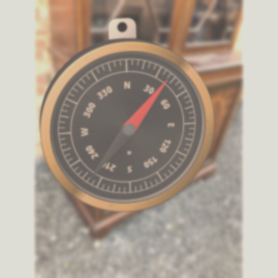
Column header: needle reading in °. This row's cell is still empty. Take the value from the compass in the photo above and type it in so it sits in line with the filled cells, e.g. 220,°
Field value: 40,°
